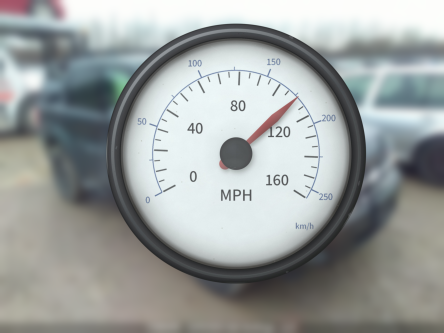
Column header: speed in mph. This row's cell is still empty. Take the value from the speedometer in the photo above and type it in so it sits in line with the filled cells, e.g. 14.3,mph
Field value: 110,mph
